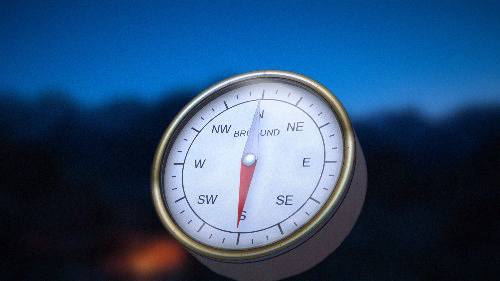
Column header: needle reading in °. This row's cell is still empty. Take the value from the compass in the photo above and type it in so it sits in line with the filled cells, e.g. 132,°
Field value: 180,°
